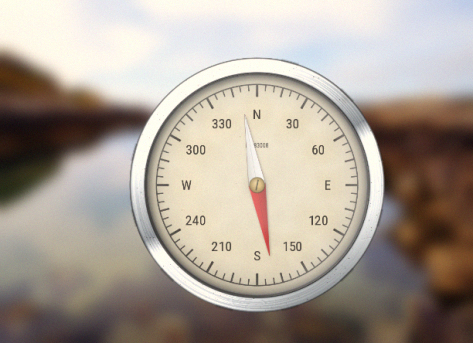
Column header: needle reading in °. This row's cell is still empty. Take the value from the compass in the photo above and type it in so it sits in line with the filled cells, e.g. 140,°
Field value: 170,°
